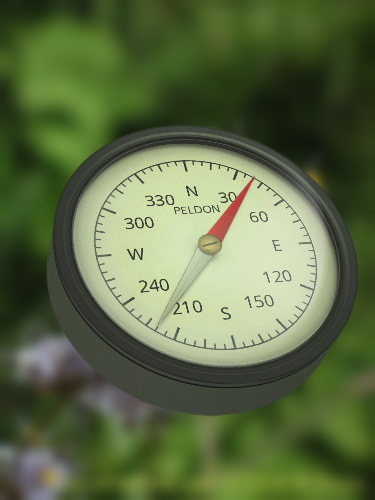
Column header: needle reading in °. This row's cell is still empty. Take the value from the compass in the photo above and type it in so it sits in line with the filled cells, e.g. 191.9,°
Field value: 40,°
